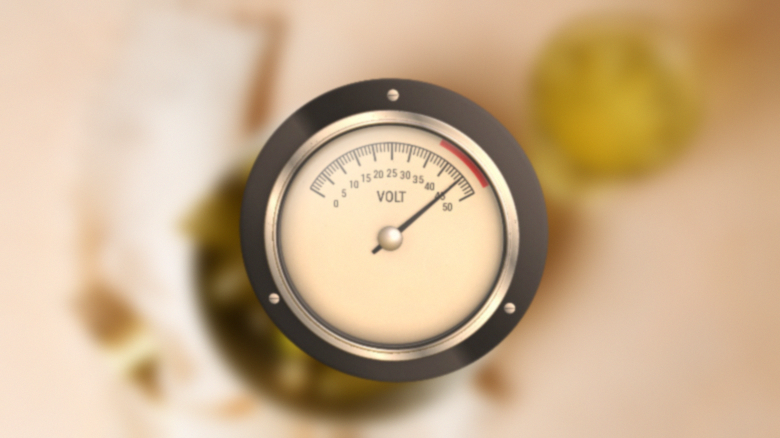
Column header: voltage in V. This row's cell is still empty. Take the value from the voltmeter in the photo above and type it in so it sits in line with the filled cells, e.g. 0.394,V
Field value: 45,V
